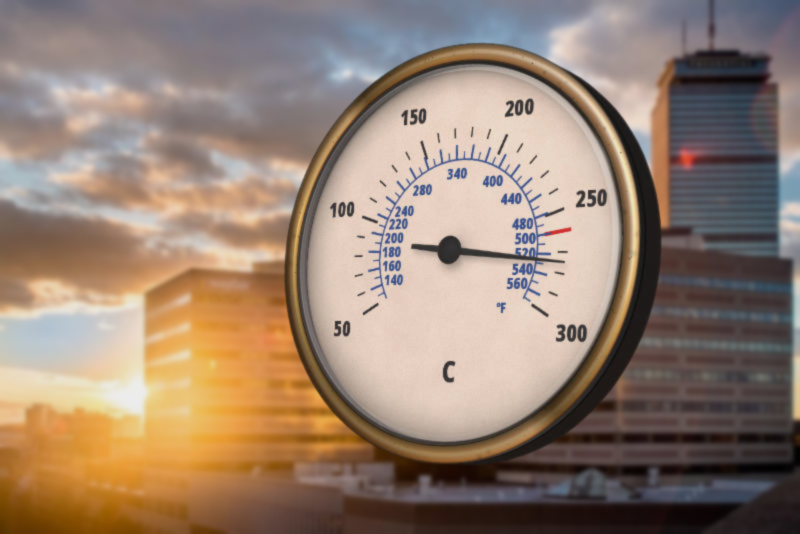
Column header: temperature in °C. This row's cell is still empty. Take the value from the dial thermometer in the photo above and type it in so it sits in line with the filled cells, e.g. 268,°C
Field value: 275,°C
